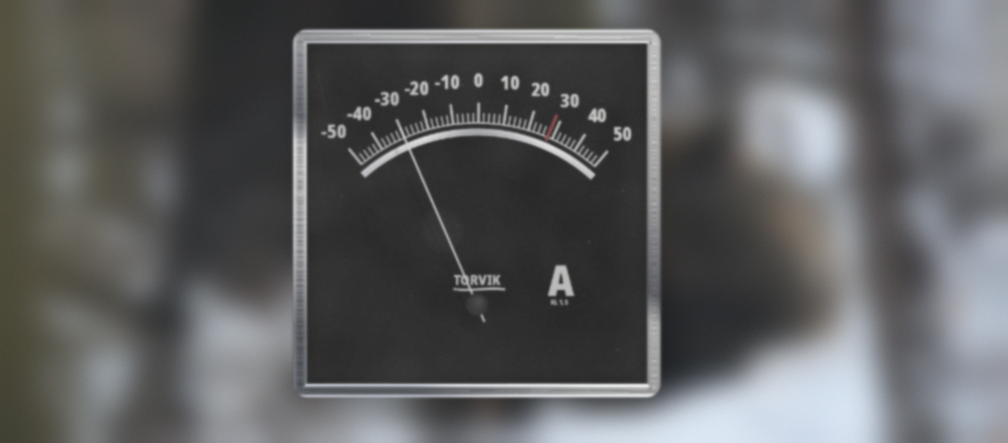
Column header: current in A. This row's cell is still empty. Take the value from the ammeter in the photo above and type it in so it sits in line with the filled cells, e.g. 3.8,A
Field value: -30,A
